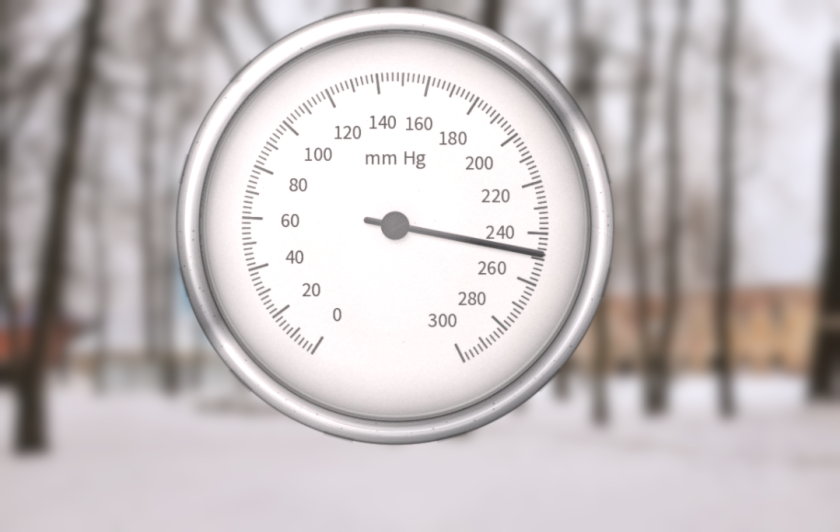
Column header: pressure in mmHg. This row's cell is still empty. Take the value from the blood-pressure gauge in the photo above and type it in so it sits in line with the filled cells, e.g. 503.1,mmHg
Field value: 248,mmHg
